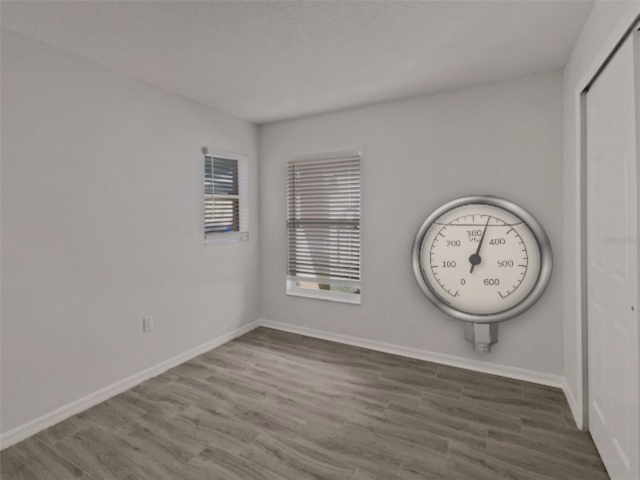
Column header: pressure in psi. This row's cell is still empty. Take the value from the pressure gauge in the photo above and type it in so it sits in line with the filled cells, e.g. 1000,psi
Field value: 340,psi
